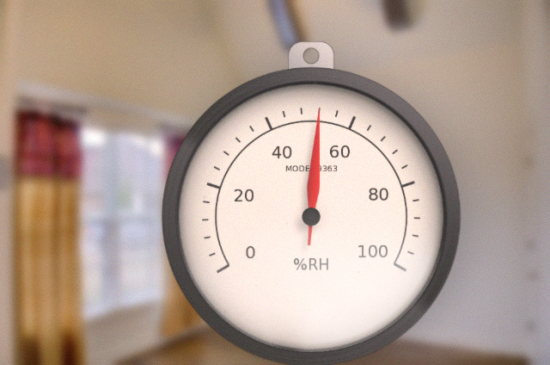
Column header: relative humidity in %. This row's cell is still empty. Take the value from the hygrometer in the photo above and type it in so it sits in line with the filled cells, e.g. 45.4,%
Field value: 52,%
